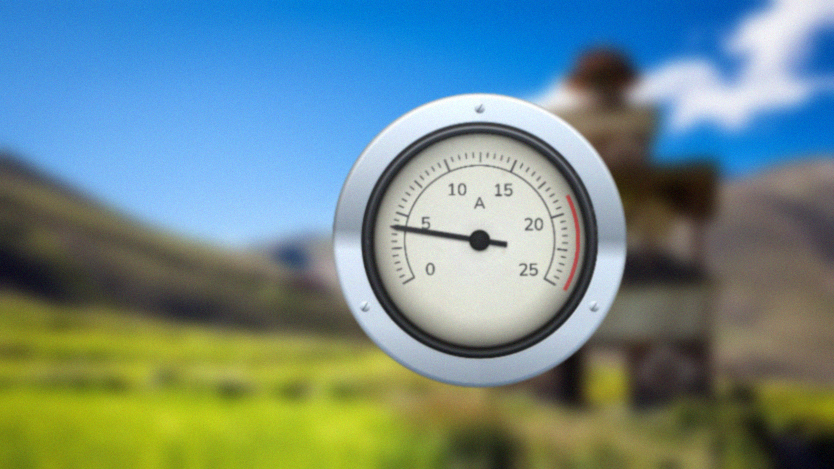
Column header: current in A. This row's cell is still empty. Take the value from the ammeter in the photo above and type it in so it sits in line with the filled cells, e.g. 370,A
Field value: 4,A
